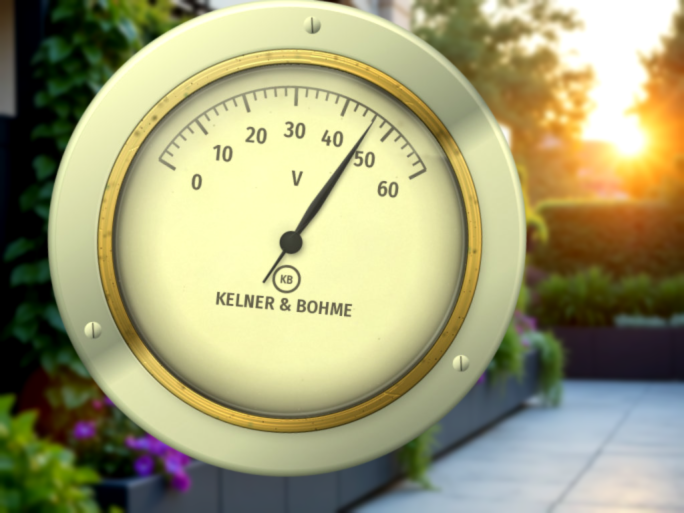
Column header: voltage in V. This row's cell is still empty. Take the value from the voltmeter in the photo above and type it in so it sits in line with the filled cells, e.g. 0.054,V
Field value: 46,V
